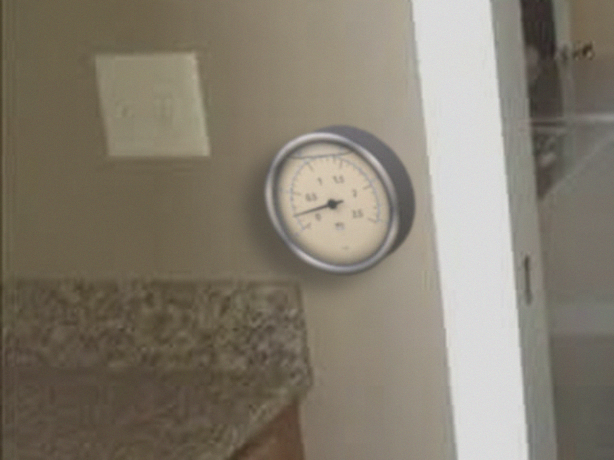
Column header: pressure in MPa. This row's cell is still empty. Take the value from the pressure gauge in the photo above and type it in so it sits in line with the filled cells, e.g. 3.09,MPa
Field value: 0.2,MPa
